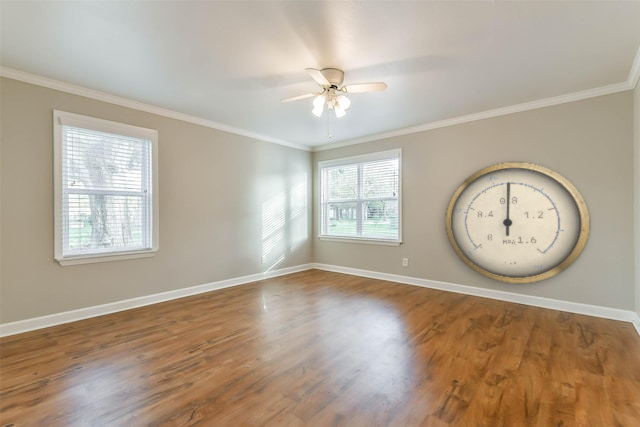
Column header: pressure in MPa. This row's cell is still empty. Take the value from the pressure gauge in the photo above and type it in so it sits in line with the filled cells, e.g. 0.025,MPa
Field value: 0.8,MPa
